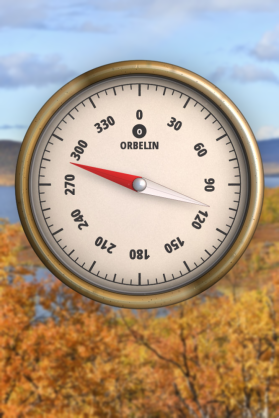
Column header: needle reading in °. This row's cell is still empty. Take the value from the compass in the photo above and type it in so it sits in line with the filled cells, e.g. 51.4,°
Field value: 287.5,°
